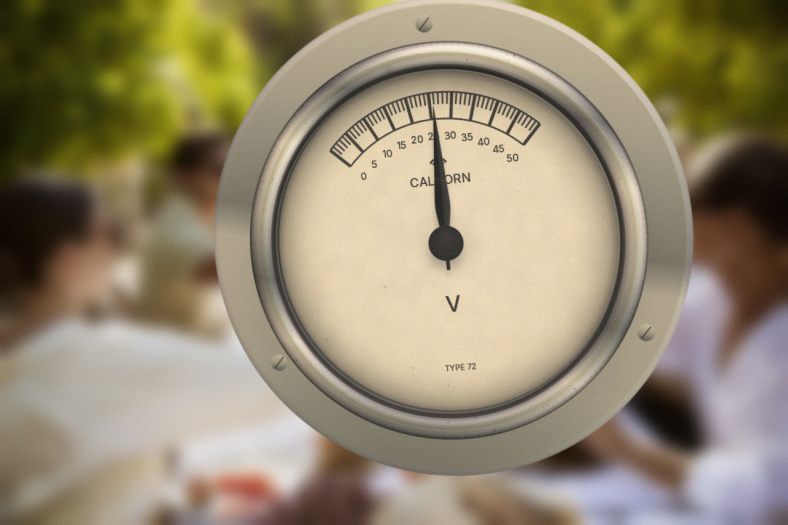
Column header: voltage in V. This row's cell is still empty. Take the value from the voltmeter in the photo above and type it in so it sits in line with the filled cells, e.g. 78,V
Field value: 26,V
